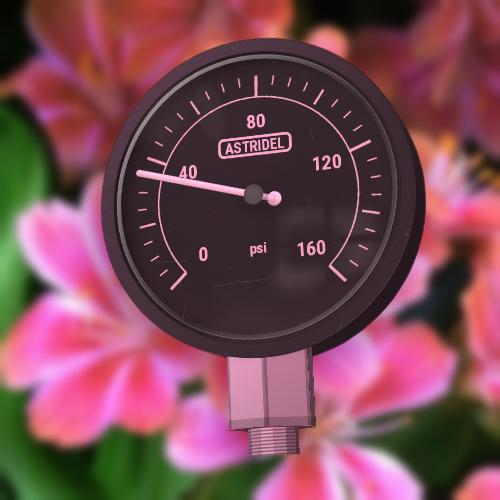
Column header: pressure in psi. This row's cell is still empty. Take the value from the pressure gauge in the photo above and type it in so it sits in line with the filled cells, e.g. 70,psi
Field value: 35,psi
